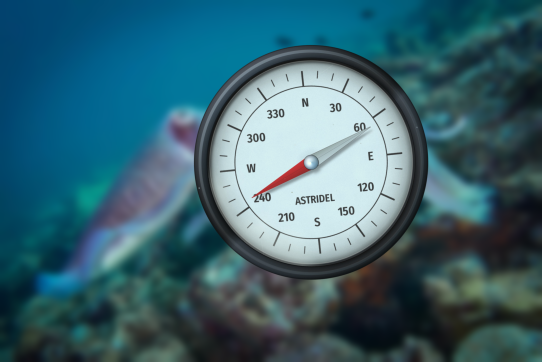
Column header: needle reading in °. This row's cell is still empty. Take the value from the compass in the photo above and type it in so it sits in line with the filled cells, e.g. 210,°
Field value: 245,°
